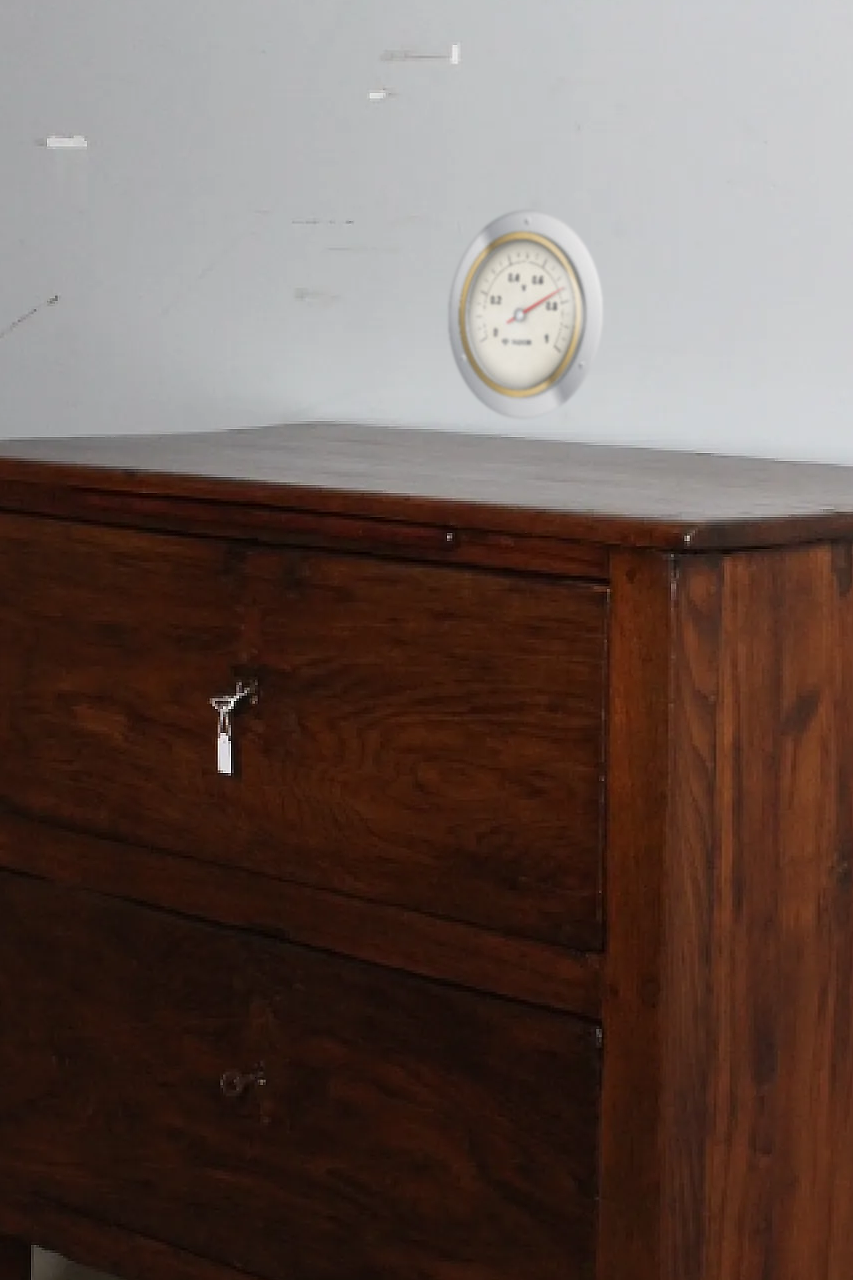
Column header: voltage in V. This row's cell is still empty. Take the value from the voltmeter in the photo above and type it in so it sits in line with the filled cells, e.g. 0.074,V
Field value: 0.75,V
